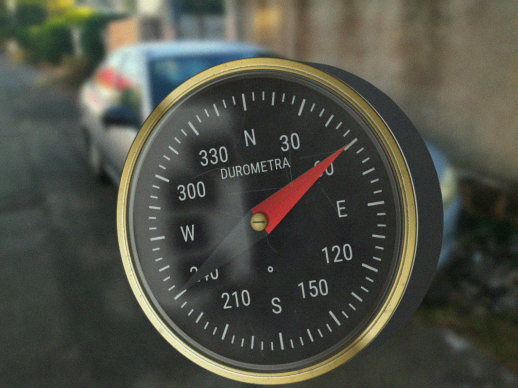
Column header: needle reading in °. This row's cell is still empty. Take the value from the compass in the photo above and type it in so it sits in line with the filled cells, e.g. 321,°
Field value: 60,°
